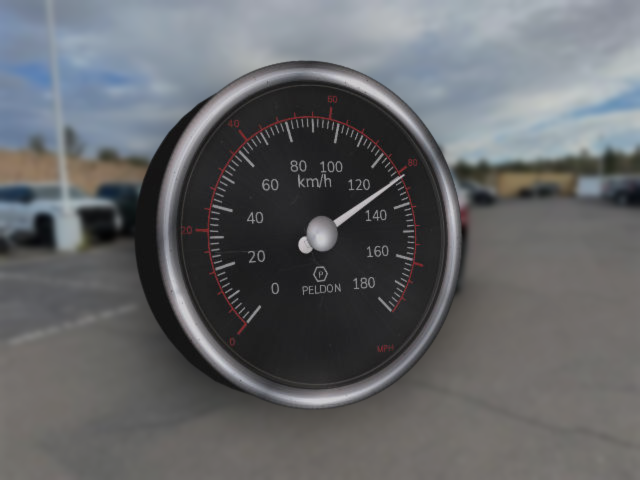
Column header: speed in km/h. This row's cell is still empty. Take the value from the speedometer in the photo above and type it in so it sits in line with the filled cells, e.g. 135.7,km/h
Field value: 130,km/h
